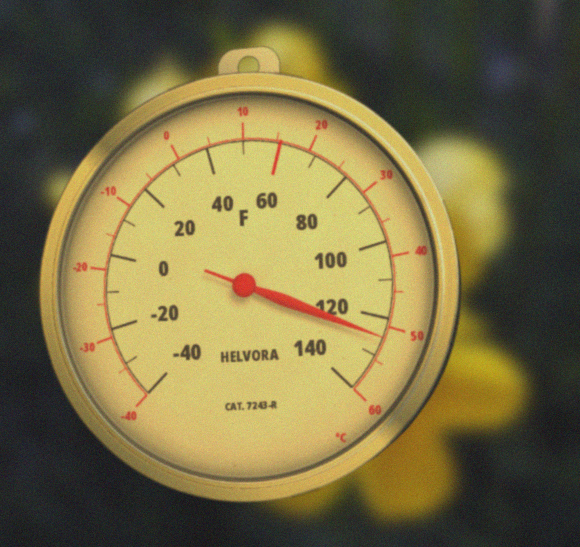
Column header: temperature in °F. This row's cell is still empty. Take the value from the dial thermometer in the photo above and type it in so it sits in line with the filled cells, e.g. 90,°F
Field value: 125,°F
